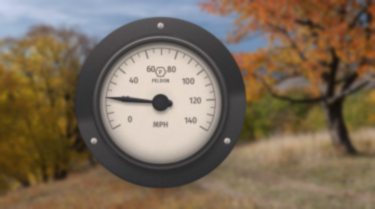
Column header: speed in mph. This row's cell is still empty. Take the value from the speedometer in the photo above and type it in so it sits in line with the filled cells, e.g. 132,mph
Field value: 20,mph
